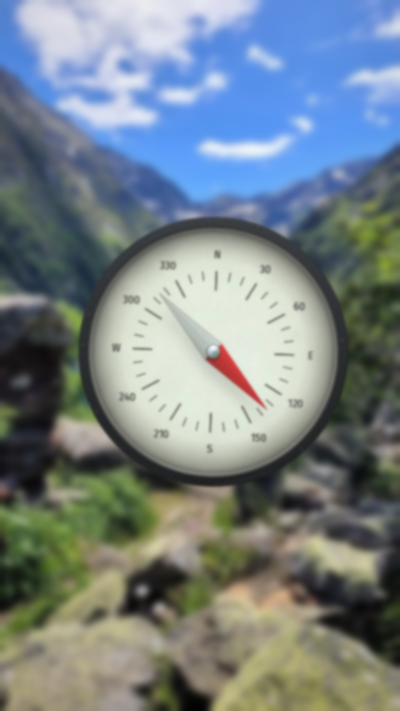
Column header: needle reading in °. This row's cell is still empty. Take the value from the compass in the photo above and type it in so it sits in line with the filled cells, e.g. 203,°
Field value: 135,°
